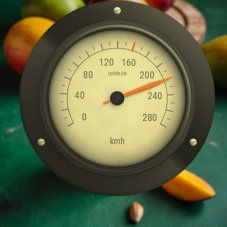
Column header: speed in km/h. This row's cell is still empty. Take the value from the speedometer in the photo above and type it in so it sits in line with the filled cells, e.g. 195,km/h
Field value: 220,km/h
